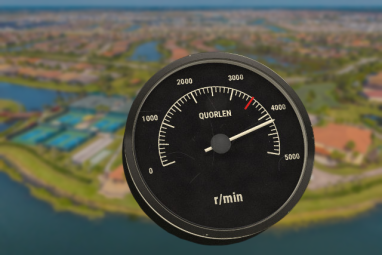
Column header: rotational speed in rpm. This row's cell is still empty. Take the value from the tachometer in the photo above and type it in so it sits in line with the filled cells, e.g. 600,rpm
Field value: 4200,rpm
